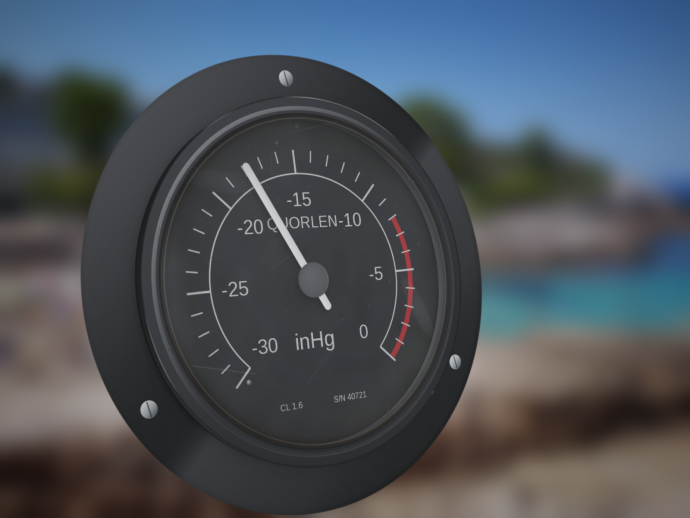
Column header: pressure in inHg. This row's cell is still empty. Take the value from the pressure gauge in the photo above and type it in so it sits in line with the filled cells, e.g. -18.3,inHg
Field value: -18,inHg
